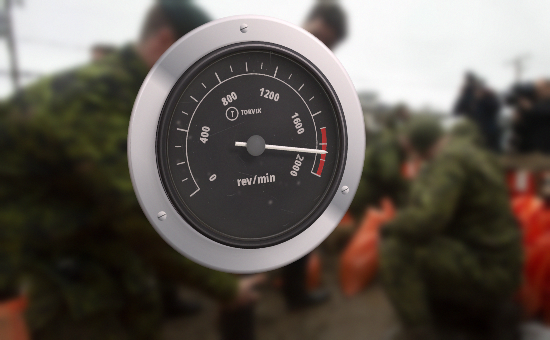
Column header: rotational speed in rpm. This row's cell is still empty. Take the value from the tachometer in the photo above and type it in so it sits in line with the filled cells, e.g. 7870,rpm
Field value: 1850,rpm
